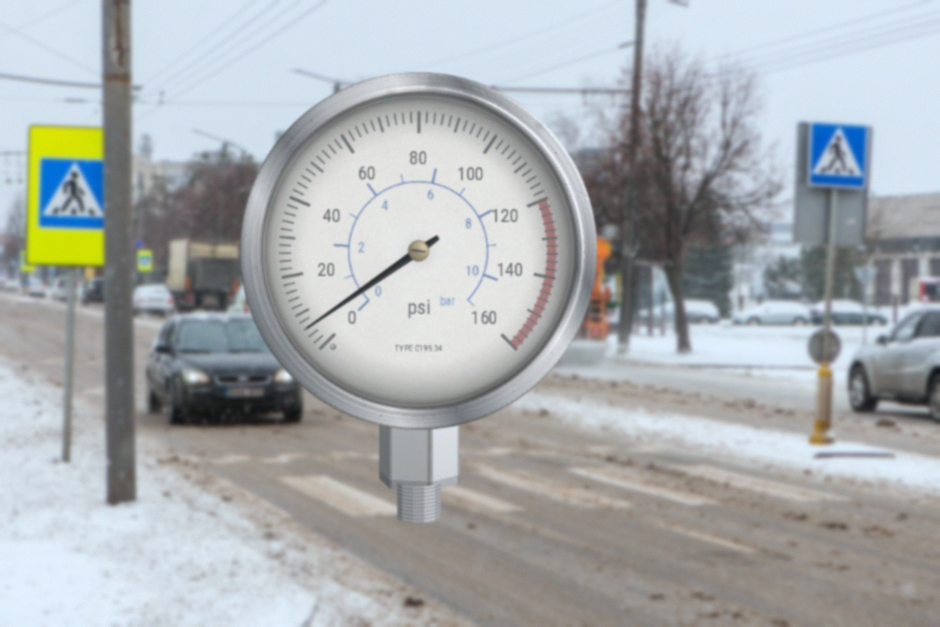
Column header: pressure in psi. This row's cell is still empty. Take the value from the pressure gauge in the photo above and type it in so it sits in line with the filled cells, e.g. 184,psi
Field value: 6,psi
